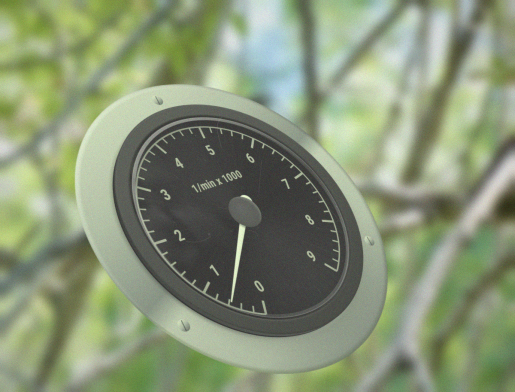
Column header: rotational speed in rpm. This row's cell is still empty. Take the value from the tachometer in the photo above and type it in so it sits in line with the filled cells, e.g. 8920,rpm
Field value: 600,rpm
